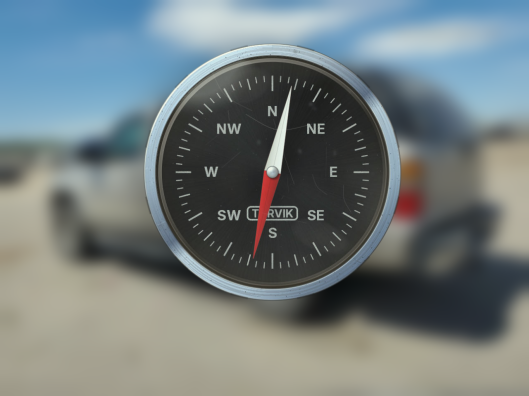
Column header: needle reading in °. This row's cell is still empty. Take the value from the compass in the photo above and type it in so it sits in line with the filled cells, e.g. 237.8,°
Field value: 192.5,°
